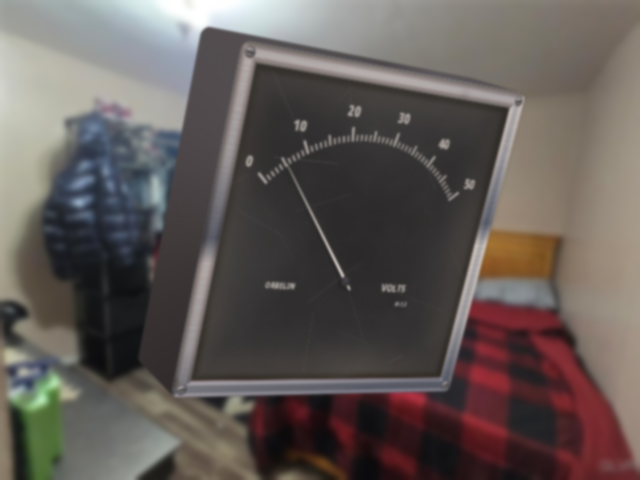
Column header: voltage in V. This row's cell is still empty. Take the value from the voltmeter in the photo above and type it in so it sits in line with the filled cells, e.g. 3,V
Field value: 5,V
